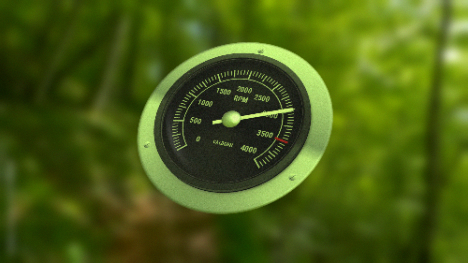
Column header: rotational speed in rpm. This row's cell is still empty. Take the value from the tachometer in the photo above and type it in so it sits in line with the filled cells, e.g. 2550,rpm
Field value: 3000,rpm
